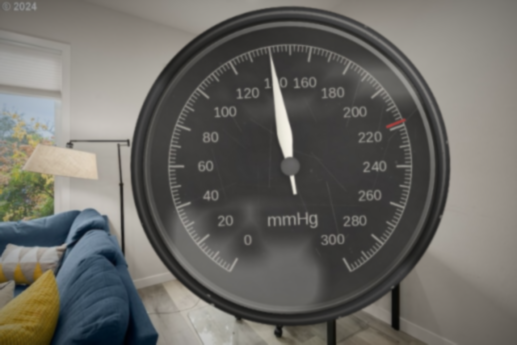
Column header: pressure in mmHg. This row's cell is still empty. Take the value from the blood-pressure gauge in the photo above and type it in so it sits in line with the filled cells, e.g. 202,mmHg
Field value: 140,mmHg
